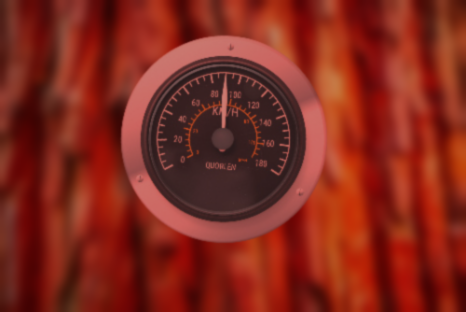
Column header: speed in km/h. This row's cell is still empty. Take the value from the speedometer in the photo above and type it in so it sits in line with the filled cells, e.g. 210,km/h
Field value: 90,km/h
